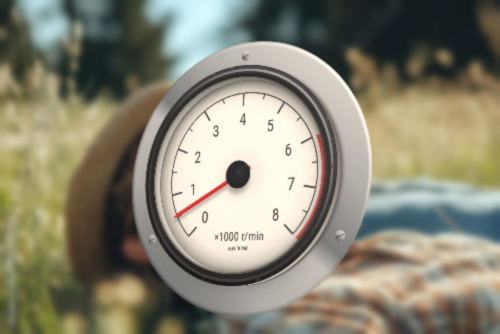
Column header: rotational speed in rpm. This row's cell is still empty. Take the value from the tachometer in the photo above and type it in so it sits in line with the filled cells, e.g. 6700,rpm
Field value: 500,rpm
